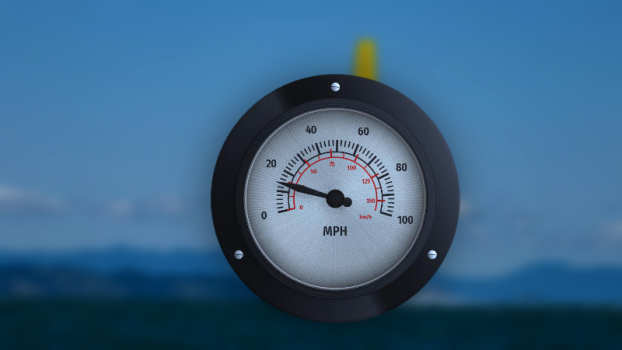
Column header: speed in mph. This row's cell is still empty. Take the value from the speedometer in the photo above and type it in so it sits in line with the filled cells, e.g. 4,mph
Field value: 14,mph
